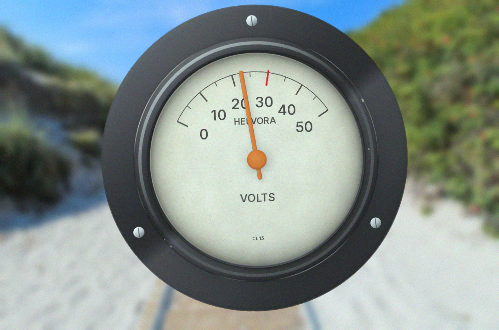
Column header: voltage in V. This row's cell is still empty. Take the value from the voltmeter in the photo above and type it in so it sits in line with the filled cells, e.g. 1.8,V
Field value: 22.5,V
